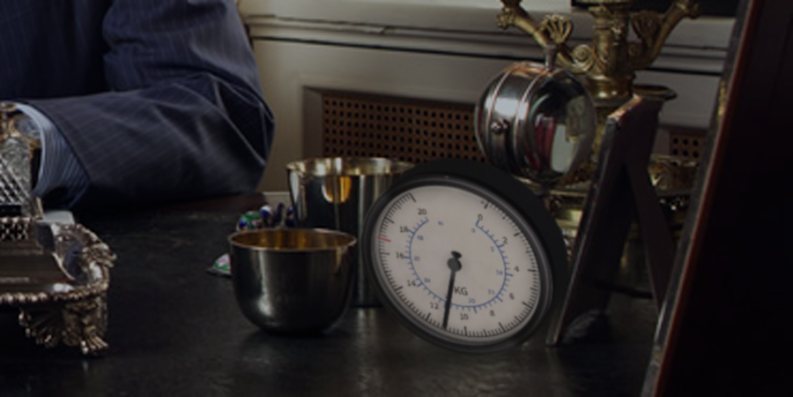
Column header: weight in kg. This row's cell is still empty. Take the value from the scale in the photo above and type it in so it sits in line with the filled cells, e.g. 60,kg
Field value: 11,kg
